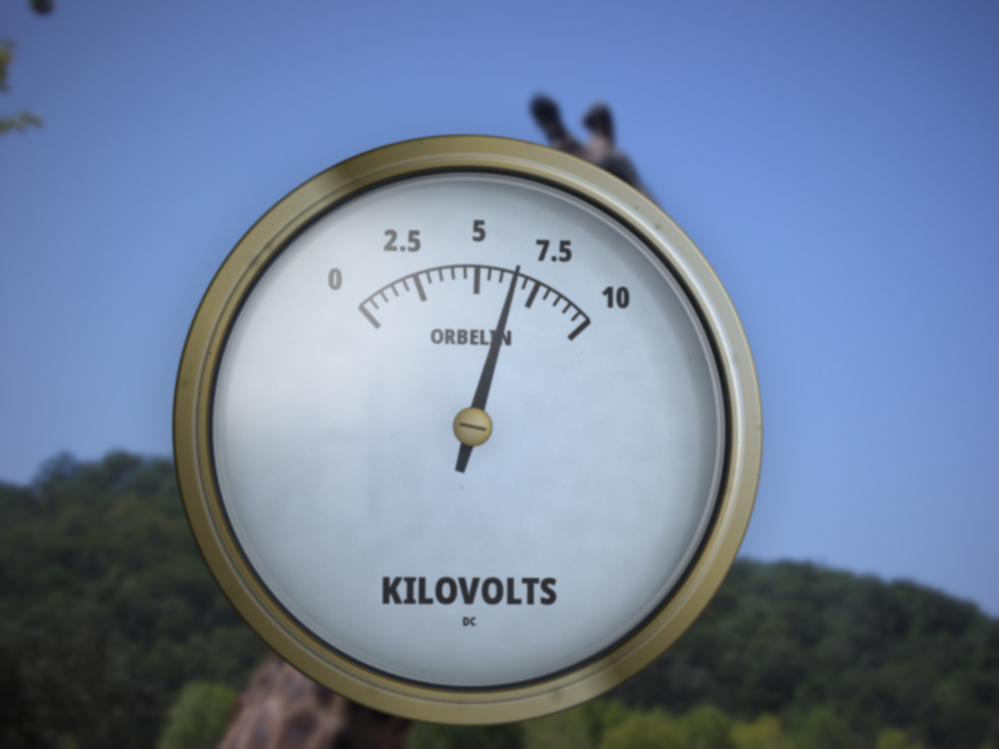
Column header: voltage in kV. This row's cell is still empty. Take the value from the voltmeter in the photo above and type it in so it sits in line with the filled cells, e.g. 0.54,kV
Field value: 6.5,kV
